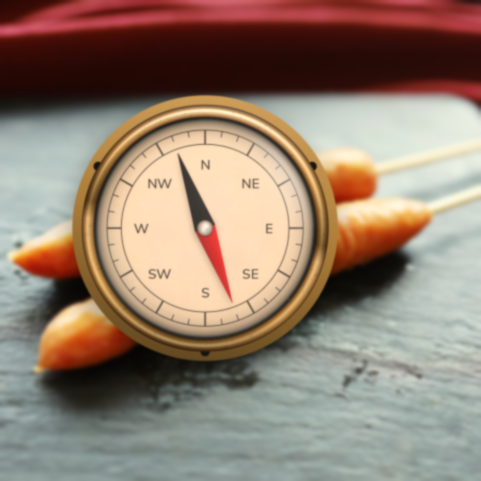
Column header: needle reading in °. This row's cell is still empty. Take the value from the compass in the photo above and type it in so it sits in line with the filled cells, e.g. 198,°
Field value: 160,°
